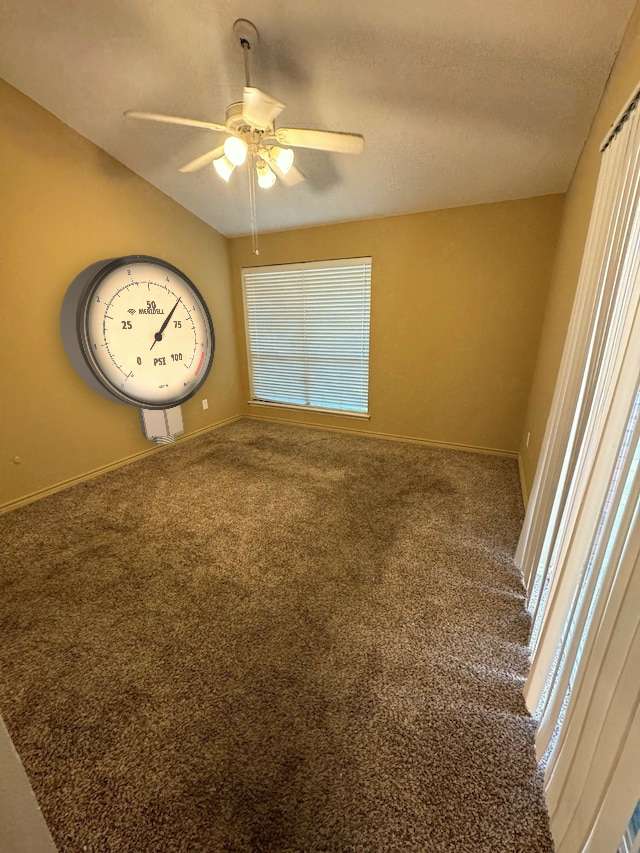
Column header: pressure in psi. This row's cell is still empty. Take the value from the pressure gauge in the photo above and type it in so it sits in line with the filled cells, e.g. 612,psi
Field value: 65,psi
